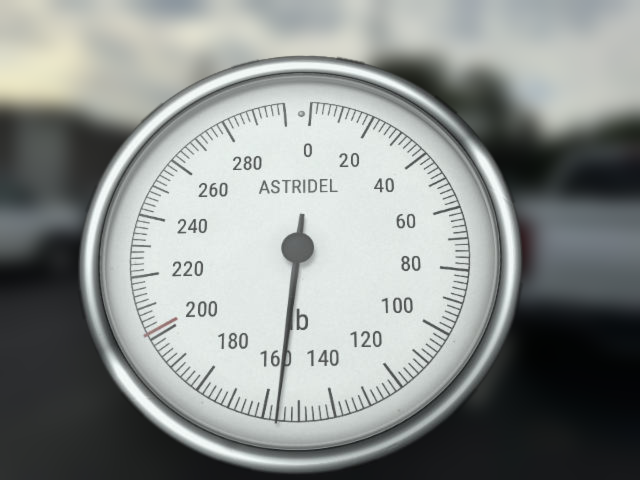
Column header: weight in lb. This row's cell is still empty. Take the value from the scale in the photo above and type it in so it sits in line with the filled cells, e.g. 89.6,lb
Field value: 156,lb
